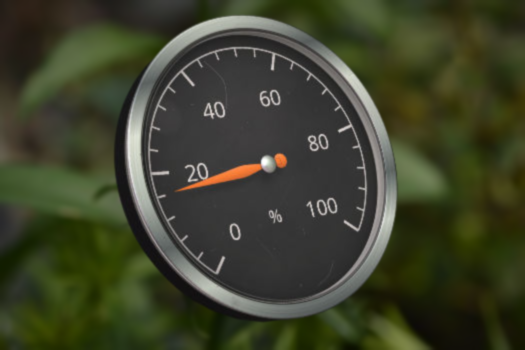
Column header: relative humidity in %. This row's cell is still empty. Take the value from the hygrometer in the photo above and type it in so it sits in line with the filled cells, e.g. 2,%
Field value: 16,%
